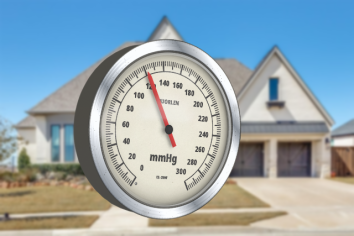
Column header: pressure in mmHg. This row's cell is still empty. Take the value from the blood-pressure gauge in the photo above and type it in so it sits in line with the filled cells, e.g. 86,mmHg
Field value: 120,mmHg
